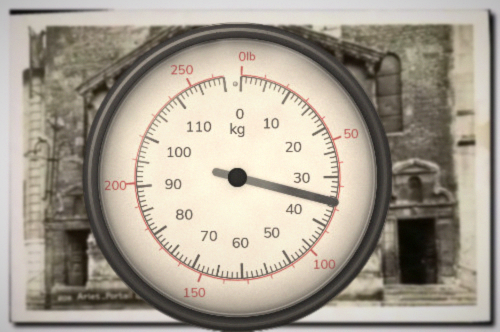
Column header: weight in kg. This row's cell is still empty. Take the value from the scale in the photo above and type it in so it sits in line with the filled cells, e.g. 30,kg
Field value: 35,kg
